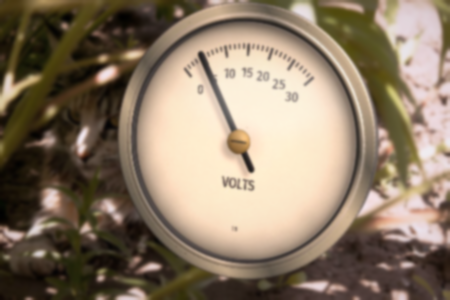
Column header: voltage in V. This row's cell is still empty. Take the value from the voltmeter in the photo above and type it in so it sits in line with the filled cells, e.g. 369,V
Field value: 5,V
